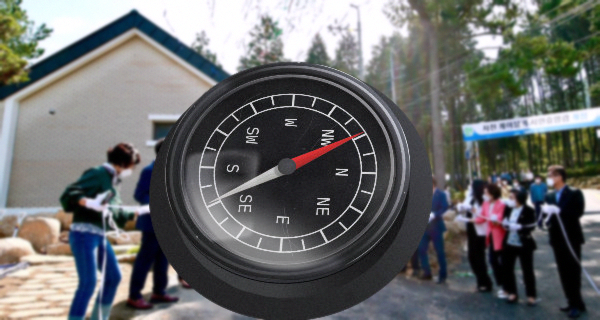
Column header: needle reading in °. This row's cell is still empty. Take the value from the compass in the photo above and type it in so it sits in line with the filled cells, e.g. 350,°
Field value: 330,°
